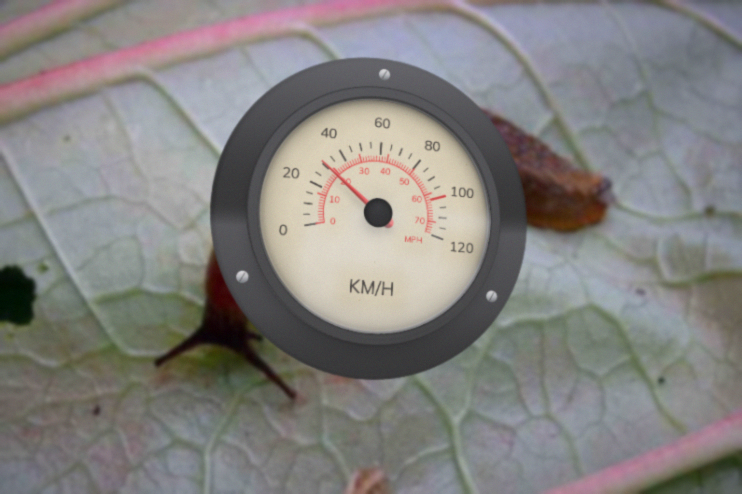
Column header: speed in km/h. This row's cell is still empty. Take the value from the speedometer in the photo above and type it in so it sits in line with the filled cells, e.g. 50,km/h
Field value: 30,km/h
